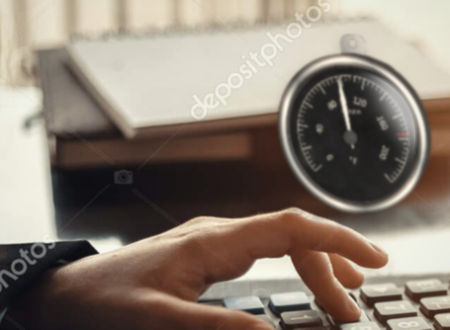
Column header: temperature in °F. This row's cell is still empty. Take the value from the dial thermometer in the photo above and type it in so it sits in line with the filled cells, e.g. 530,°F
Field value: 100,°F
